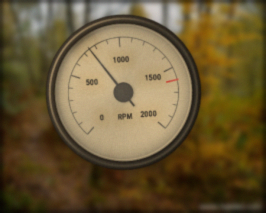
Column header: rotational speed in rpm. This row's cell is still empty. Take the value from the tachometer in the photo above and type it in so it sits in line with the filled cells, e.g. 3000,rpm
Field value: 750,rpm
